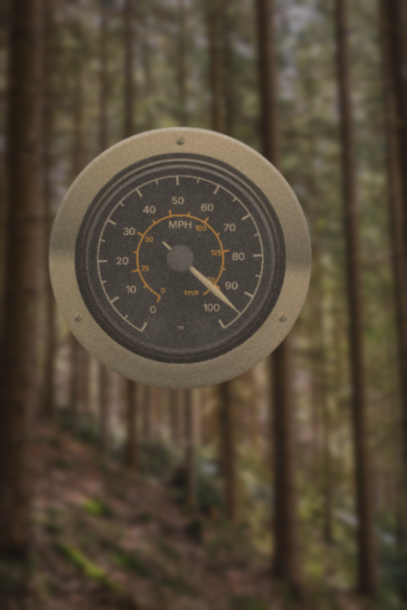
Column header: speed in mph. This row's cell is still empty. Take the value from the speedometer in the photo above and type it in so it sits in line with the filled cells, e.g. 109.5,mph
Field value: 95,mph
